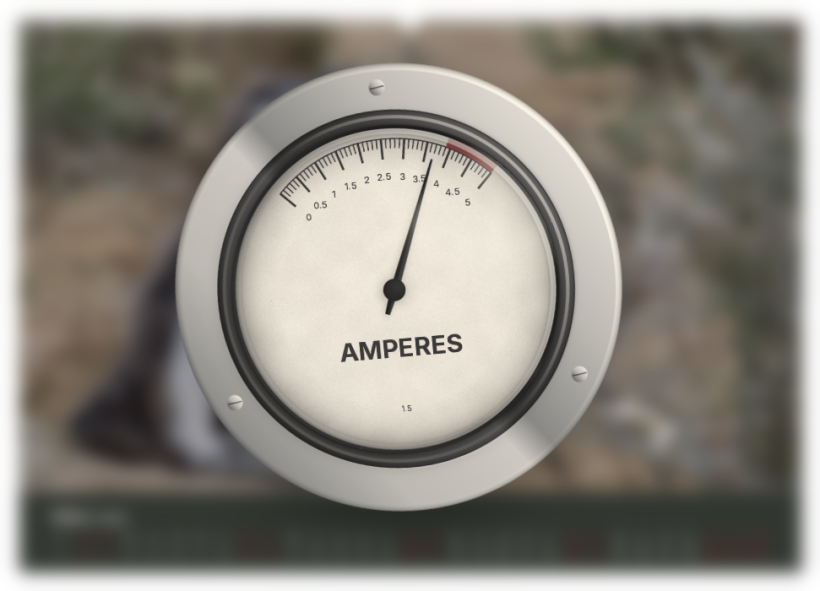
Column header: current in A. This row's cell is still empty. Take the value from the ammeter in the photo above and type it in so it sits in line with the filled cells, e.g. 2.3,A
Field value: 3.7,A
